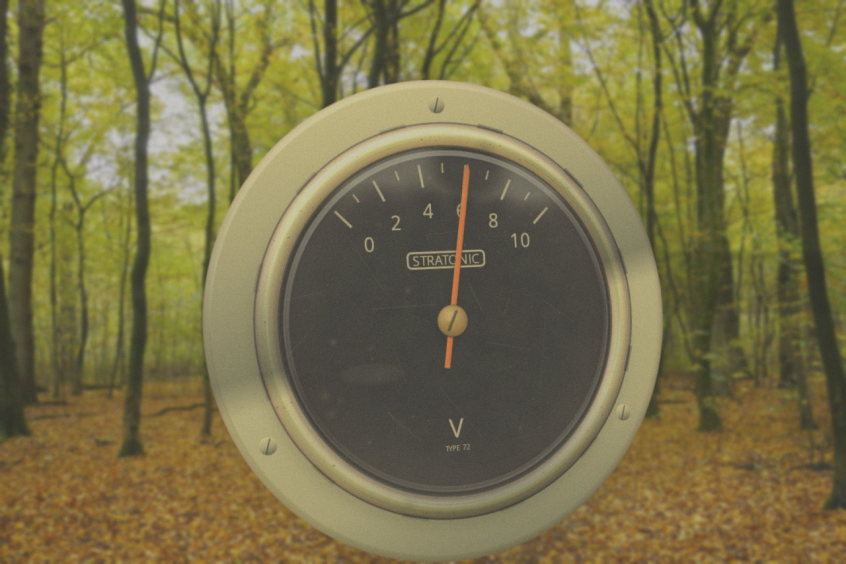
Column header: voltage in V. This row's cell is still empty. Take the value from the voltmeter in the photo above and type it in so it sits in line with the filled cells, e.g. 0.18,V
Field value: 6,V
